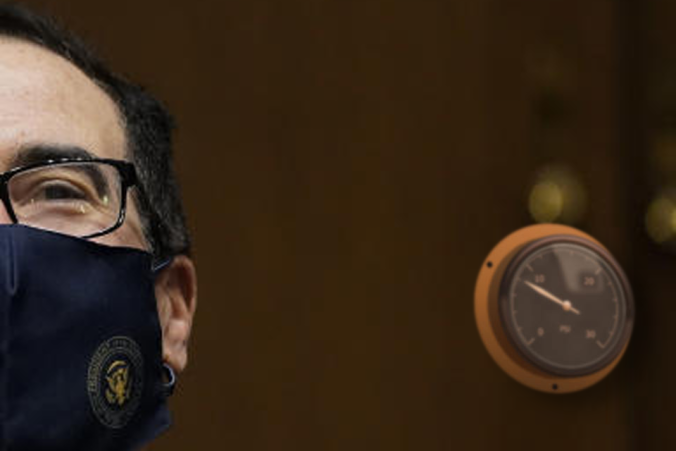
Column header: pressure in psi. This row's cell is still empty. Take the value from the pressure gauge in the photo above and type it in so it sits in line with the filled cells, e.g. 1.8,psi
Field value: 8,psi
